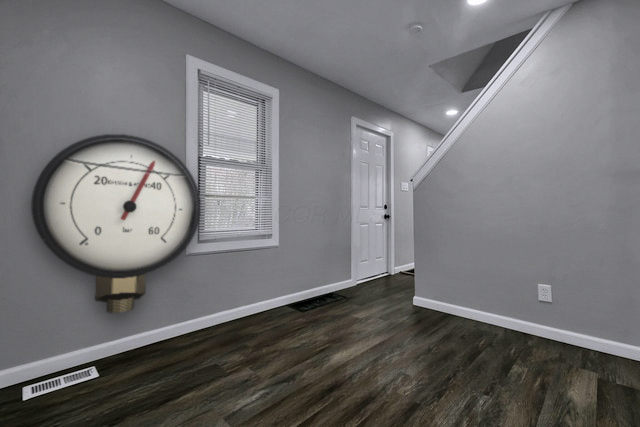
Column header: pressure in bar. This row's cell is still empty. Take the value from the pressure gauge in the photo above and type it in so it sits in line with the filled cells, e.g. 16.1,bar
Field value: 35,bar
